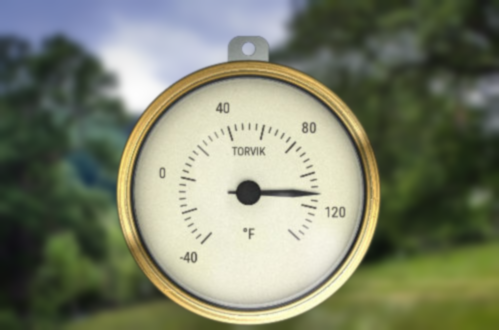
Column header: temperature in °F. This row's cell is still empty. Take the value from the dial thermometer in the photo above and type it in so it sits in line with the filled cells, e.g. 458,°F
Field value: 112,°F
